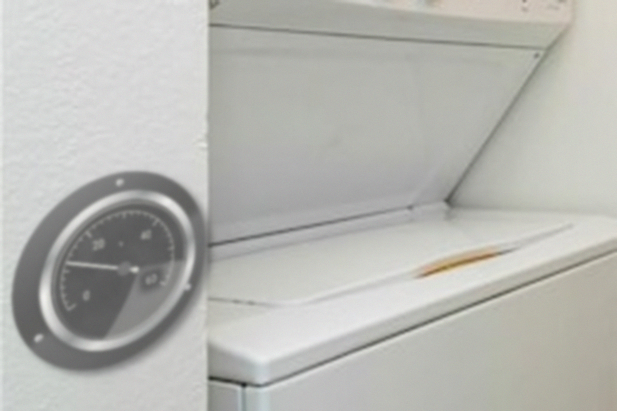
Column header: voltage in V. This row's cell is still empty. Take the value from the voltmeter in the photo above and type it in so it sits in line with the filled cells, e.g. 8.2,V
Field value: 12,V
